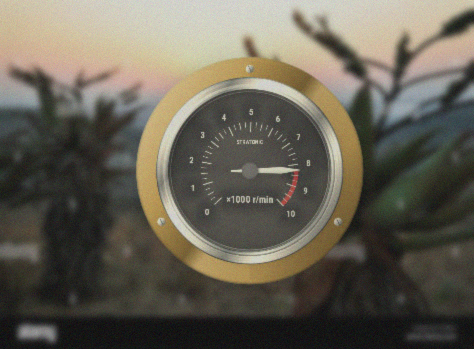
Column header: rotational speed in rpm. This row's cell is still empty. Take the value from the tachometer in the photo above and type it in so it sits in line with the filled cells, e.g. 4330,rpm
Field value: 8250,rpm
